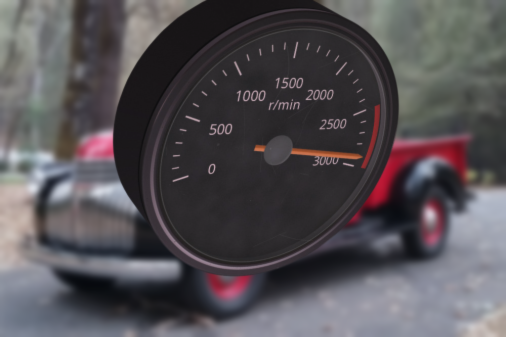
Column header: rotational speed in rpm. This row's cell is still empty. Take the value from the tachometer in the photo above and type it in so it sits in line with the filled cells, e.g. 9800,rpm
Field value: 2900,rpm
